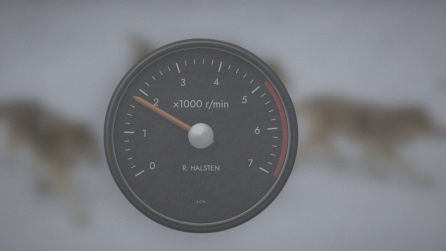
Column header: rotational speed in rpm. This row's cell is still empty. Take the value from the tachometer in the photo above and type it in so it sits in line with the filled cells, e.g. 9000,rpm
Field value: 1800,rpm
